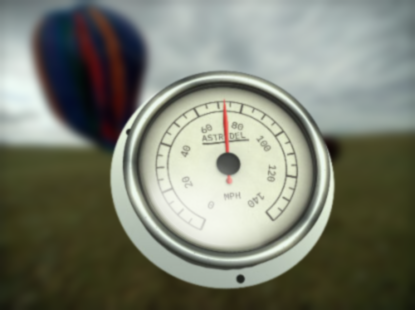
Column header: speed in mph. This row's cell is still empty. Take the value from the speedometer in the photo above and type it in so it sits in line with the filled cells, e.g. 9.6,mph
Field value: 72.5,mph
